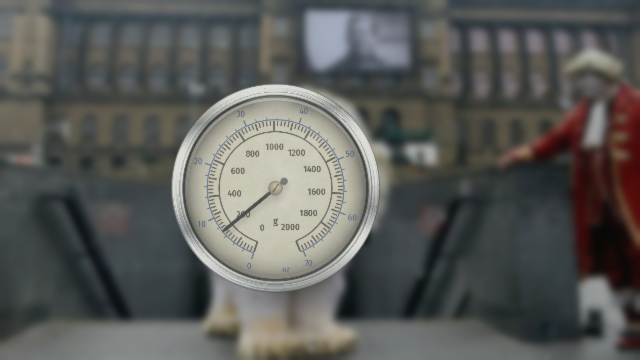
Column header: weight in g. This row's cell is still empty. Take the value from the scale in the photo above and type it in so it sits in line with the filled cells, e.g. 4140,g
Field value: 200,g
